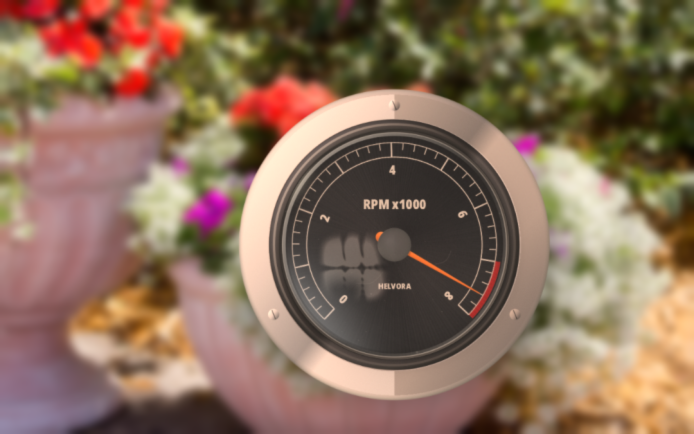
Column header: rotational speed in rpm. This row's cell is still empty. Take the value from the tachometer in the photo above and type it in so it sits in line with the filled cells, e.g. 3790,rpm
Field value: 7600,rpm
